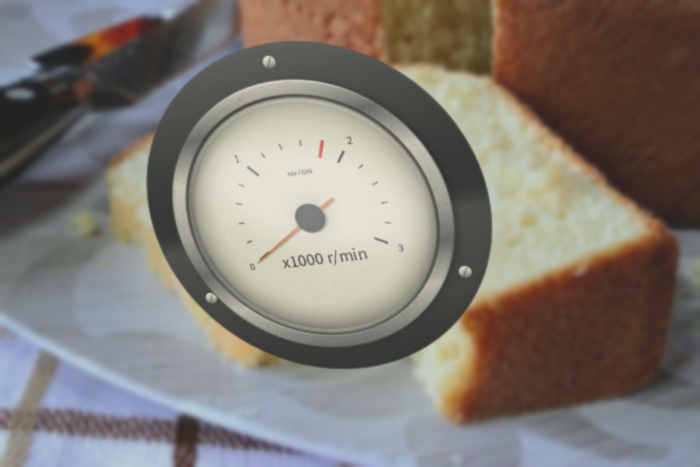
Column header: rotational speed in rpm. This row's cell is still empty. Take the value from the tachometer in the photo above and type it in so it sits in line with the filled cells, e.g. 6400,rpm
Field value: 0,rpm
